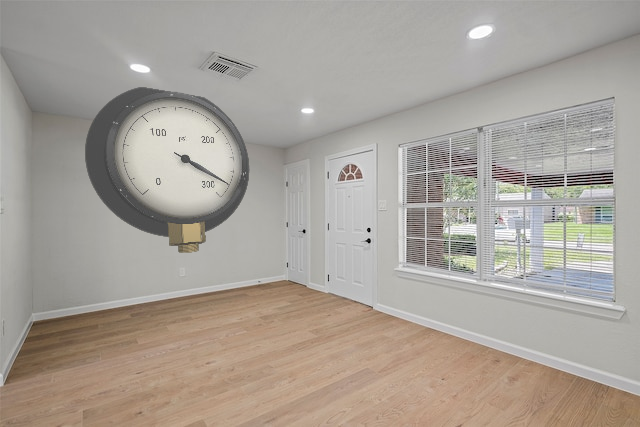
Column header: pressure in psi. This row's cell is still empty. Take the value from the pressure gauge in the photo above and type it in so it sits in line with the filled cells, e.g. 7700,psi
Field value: 280,psi
